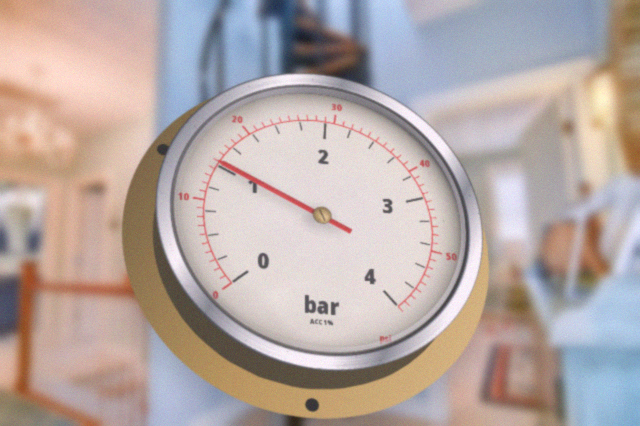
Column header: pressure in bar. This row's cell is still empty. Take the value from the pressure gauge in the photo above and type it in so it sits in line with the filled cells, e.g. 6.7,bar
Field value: 1,bar
